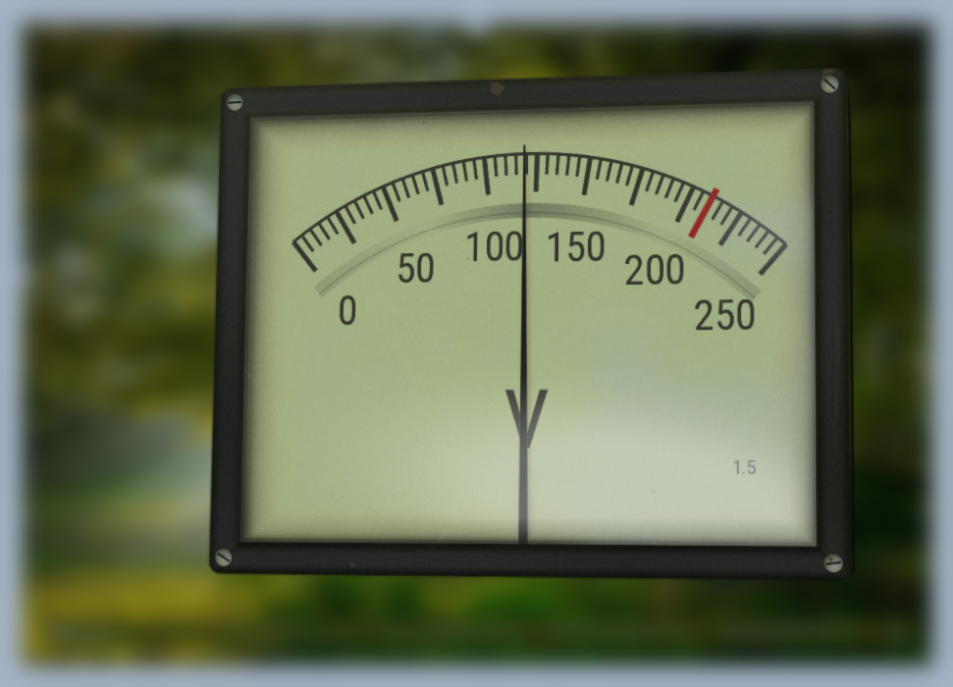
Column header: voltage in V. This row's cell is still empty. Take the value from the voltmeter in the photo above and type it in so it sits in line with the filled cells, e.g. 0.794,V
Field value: 120,V
